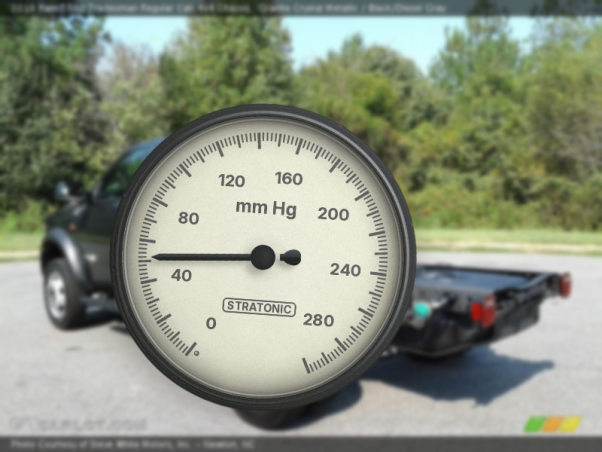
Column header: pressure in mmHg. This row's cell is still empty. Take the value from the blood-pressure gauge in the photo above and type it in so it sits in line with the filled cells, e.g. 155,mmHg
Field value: 52,mmHg
